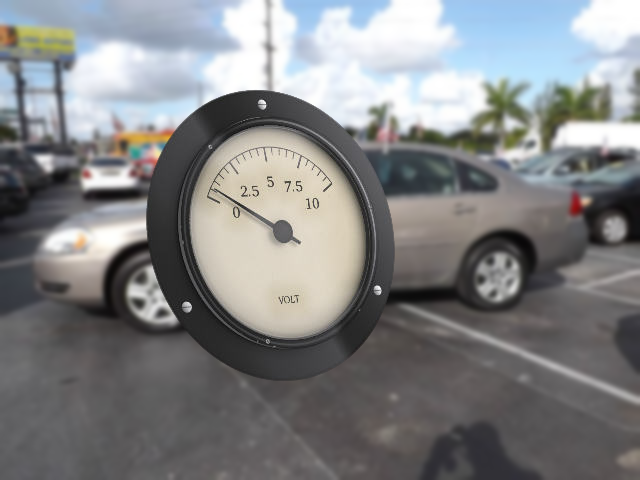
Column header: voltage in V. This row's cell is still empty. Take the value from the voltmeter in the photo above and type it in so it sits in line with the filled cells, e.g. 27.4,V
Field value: 0.5,V
